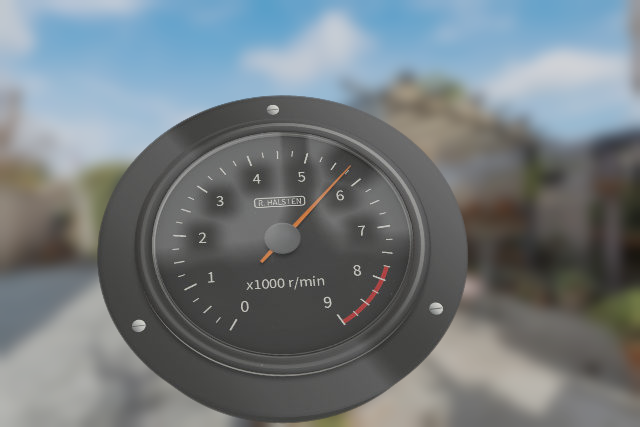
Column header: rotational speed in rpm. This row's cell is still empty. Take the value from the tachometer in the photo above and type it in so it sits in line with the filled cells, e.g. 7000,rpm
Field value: 5750,rpm
